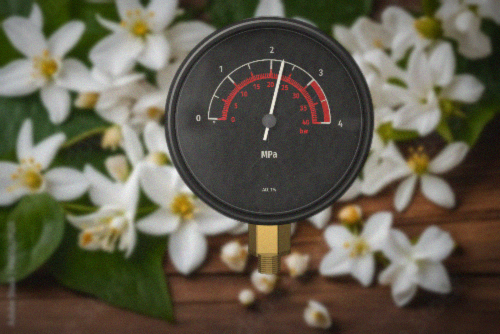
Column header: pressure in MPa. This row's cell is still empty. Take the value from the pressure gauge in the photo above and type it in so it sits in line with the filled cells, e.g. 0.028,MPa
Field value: 2.25,MPa
